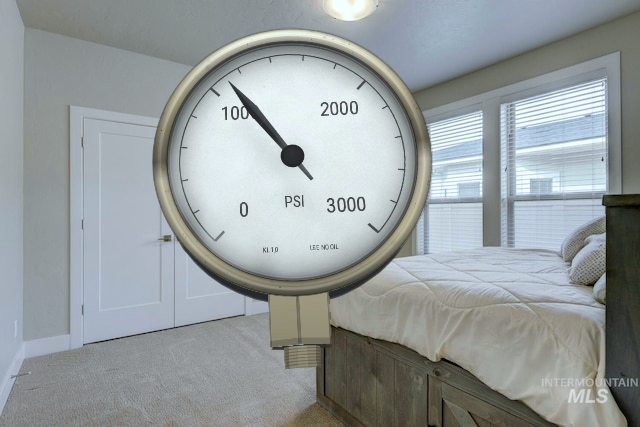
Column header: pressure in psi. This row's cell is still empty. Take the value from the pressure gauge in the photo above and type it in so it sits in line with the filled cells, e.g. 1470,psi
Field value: 1100,psi
